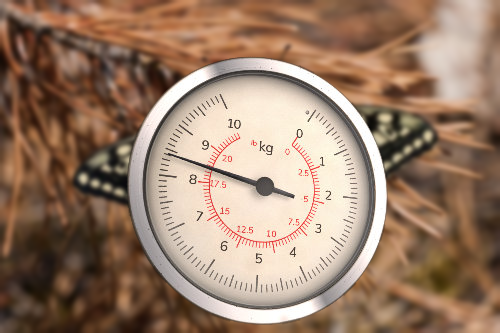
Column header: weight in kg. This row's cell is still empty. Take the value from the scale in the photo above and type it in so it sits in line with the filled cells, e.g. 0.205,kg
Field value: 8.4,kg
